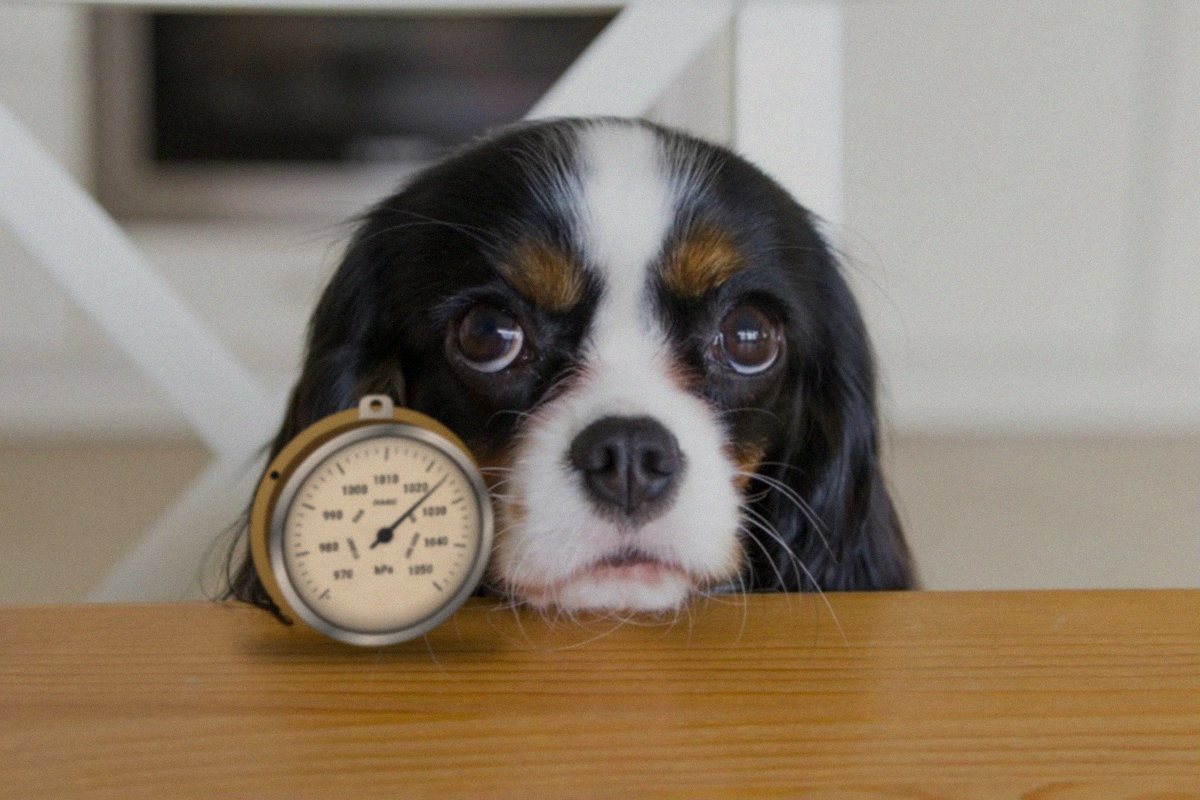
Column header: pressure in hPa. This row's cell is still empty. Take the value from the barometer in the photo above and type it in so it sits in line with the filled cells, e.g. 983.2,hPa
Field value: 1024,hPa
